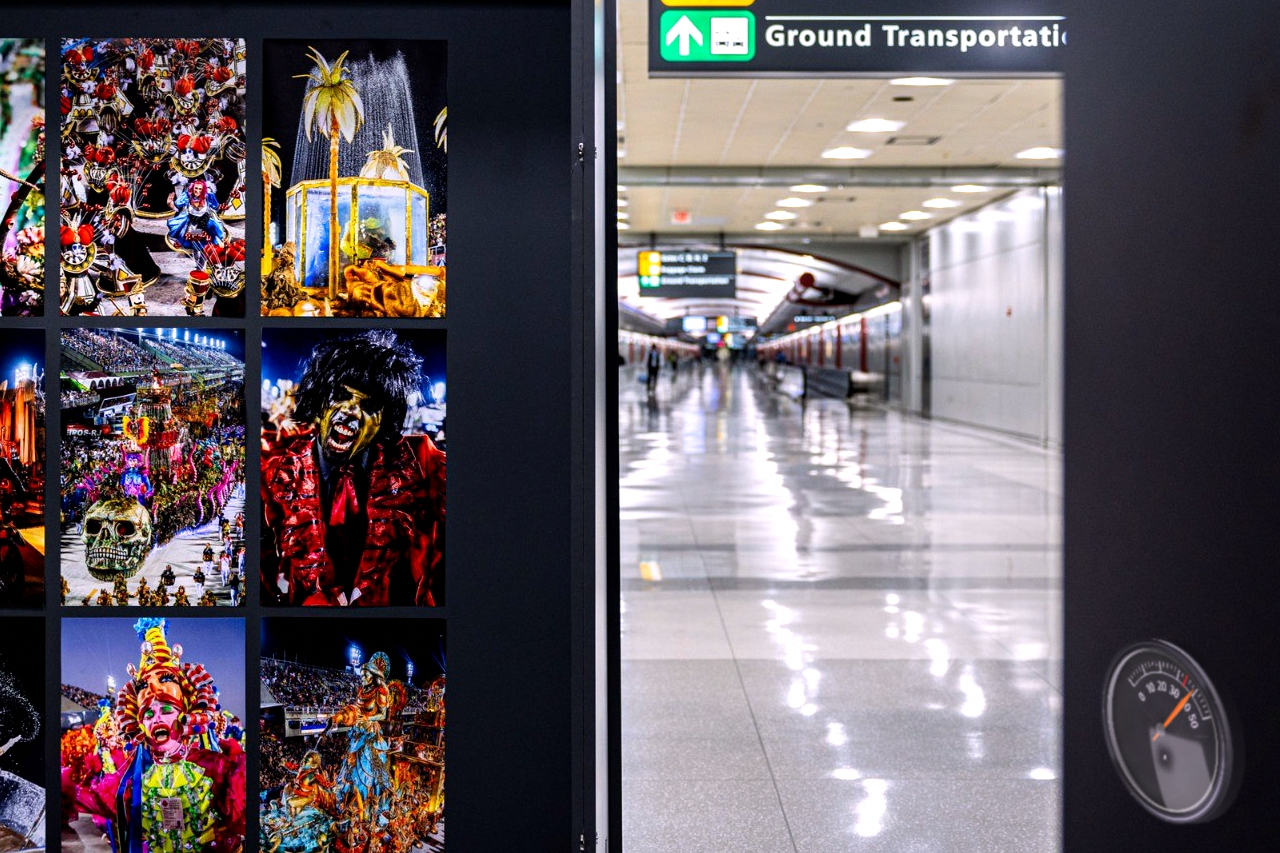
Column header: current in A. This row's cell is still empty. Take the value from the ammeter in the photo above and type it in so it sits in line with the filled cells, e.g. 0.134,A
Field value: 40,A
